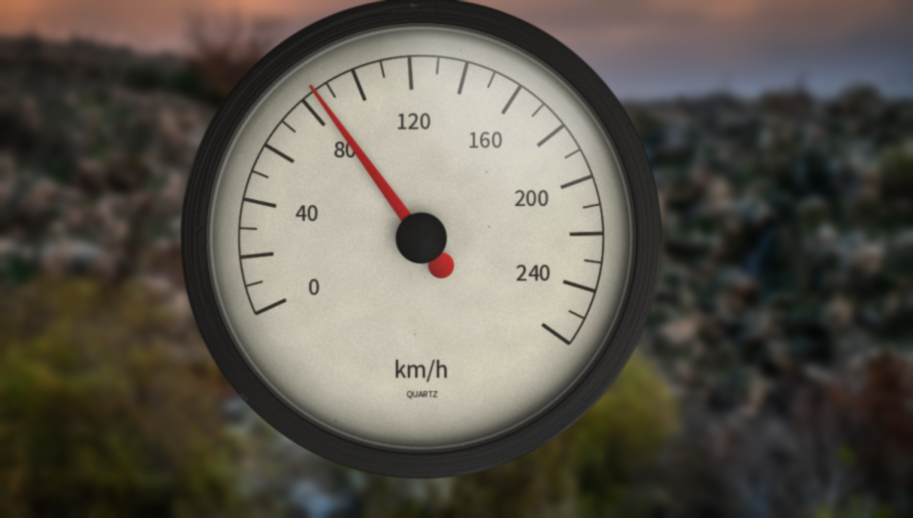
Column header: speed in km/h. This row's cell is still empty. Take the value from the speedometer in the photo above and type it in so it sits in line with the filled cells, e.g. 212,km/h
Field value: 85,km/h
